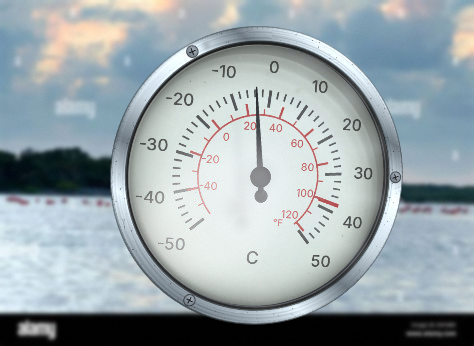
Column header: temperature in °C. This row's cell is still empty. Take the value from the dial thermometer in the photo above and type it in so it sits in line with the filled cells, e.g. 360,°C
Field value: -4,°C
